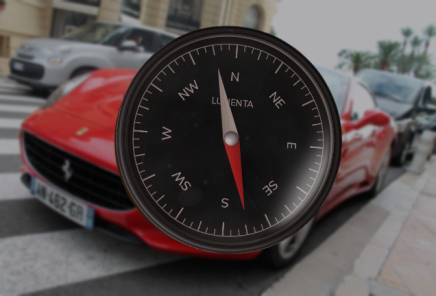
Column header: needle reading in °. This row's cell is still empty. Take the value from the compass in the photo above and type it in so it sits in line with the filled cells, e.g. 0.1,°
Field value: 165,°
